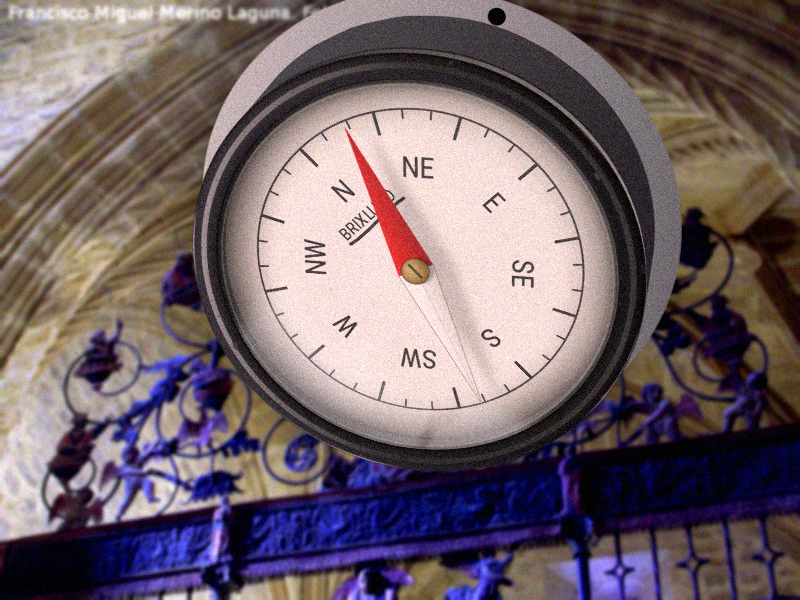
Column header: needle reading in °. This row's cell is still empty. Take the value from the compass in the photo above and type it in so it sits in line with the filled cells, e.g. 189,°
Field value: 20,°
